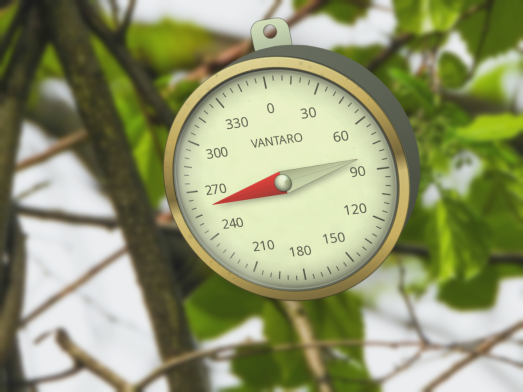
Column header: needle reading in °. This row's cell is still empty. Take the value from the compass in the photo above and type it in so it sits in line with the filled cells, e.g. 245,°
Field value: 260,°
